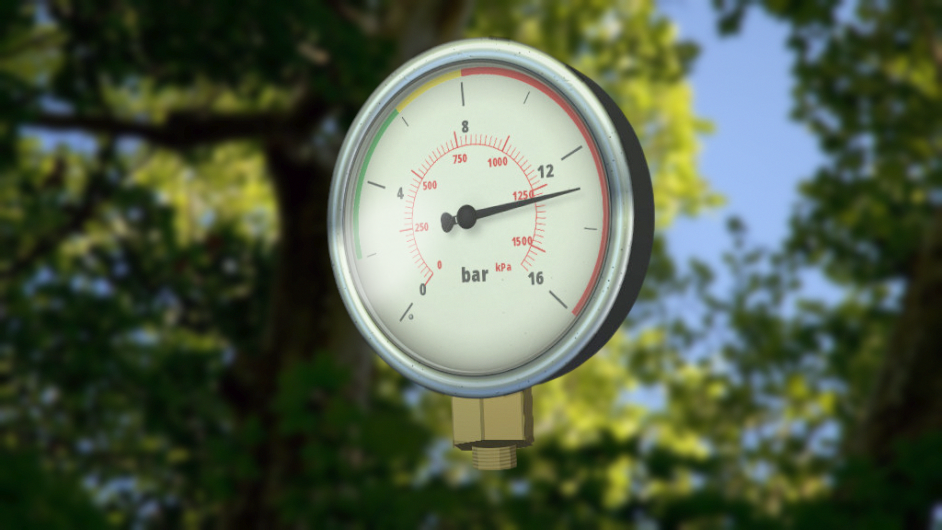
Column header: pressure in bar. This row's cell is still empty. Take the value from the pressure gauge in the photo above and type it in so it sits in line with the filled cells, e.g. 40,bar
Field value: 13,bar
